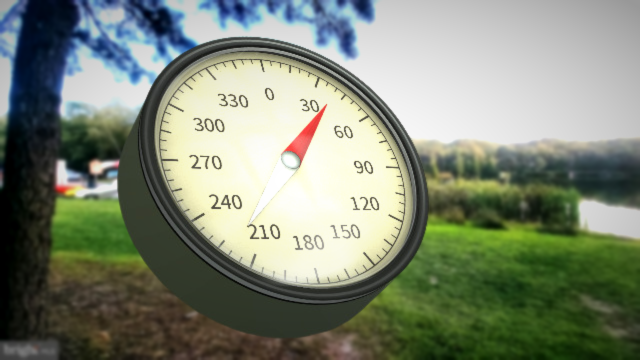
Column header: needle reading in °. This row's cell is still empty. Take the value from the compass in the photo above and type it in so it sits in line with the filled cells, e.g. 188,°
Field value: 40,°
